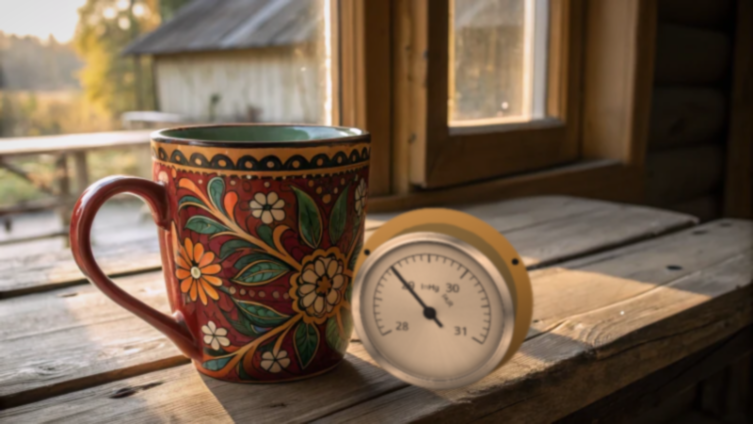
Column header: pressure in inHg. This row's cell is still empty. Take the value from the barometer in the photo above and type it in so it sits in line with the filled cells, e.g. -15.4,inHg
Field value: 29,inHg
